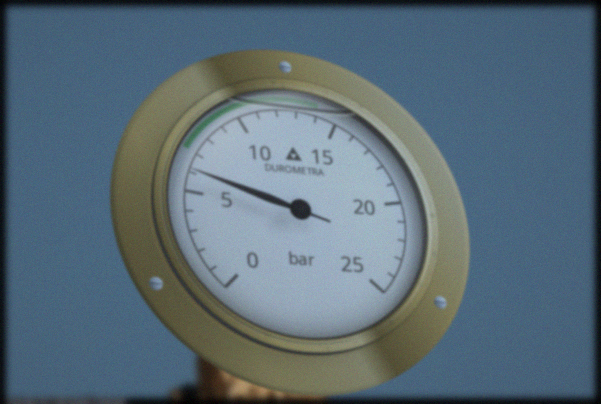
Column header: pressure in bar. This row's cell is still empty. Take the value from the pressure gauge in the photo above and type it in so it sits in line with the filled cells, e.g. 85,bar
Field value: 6,bar
